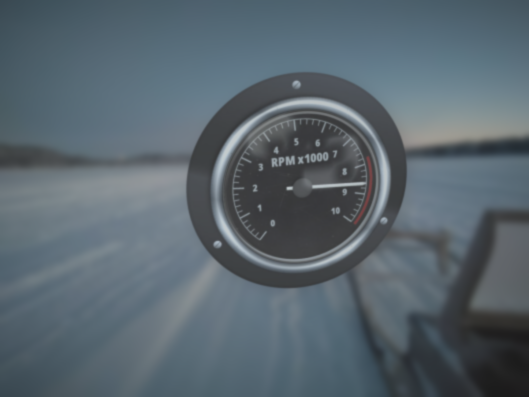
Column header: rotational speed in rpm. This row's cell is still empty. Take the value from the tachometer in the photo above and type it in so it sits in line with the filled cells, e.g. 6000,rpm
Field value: 8600,rpm
